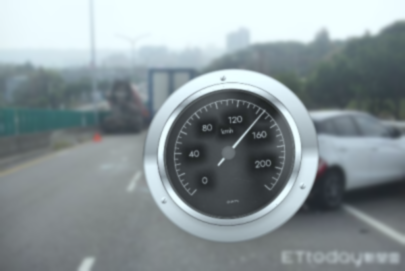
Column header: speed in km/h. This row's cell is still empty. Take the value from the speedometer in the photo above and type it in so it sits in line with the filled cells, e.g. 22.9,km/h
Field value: 145,km/h
